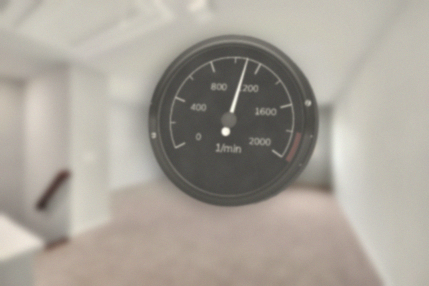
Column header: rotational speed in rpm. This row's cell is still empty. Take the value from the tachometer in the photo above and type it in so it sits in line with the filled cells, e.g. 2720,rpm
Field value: 1100,rpm
